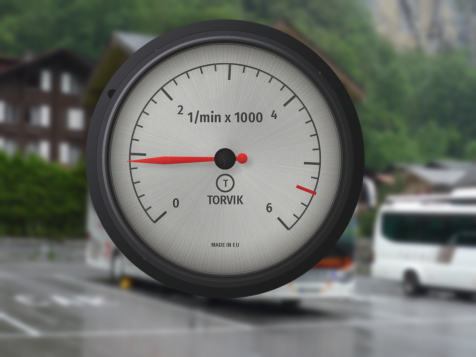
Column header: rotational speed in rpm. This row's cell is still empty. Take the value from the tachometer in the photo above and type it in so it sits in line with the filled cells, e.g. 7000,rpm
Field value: 900,rpm
